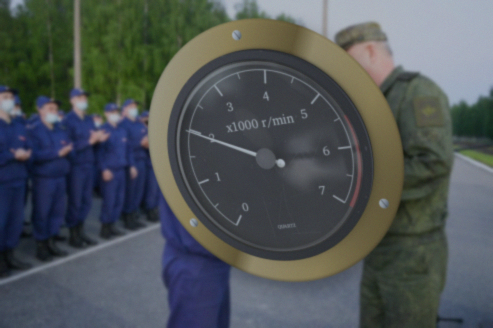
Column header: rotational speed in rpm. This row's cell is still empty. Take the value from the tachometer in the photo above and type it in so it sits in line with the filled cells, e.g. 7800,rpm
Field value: 2000,rpm
